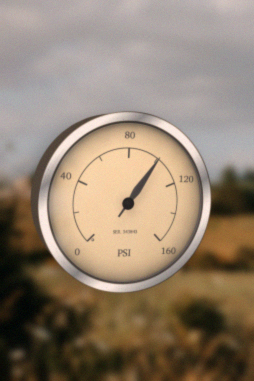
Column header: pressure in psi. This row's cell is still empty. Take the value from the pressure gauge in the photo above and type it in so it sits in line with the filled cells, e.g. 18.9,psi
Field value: 100,psi
